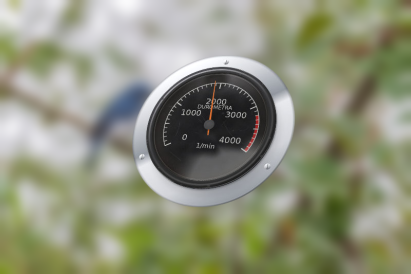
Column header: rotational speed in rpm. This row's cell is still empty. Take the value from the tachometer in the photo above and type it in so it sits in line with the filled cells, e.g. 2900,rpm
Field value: 1900,rpm
